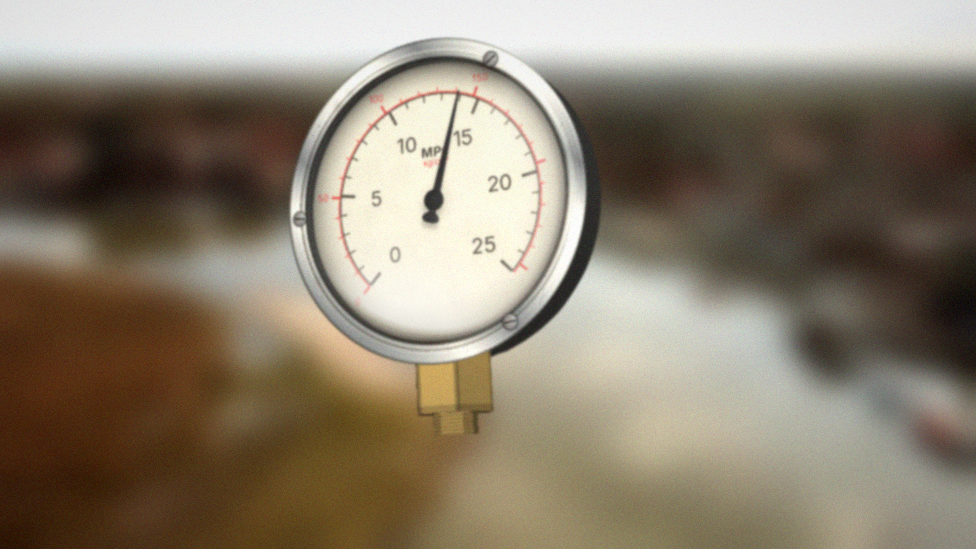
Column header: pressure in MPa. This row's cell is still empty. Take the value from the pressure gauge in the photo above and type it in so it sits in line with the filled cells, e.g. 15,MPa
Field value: 14,MPa
